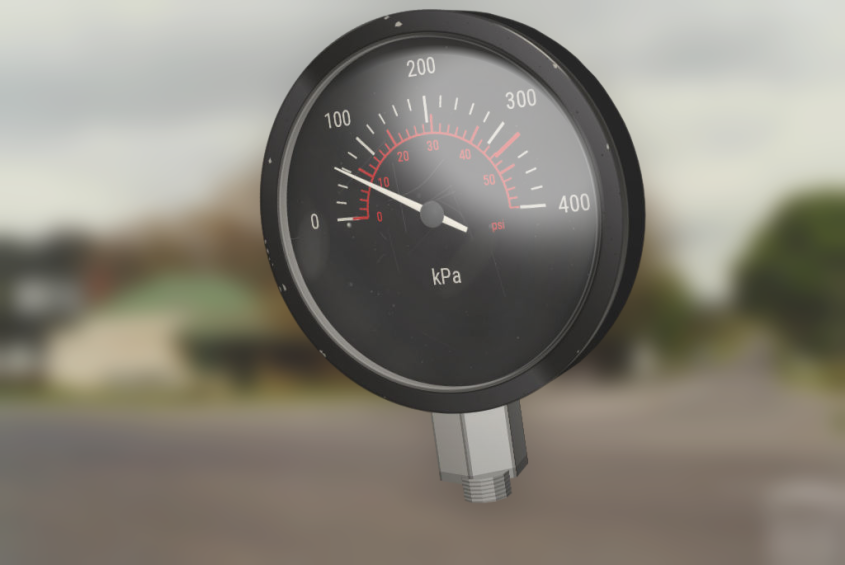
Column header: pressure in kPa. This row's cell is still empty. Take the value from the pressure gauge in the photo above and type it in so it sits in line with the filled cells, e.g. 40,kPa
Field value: 60,kPa
